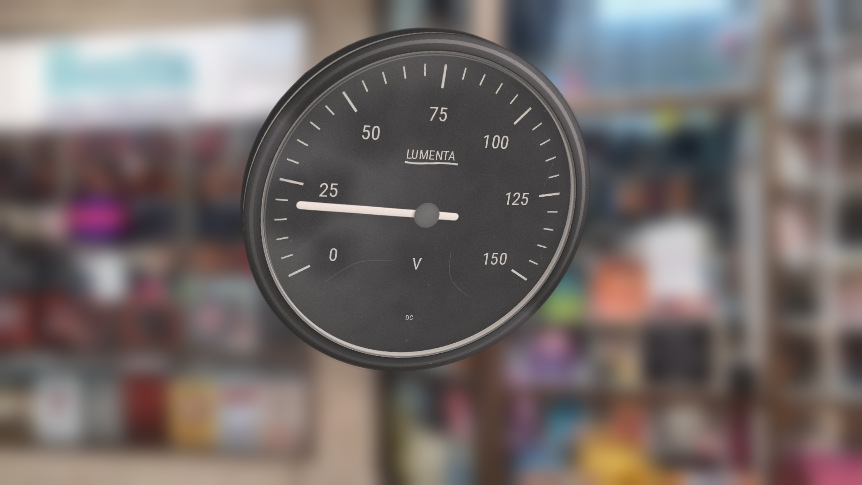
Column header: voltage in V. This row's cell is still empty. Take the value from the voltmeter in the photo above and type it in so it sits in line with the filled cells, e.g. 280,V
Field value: 20,V
